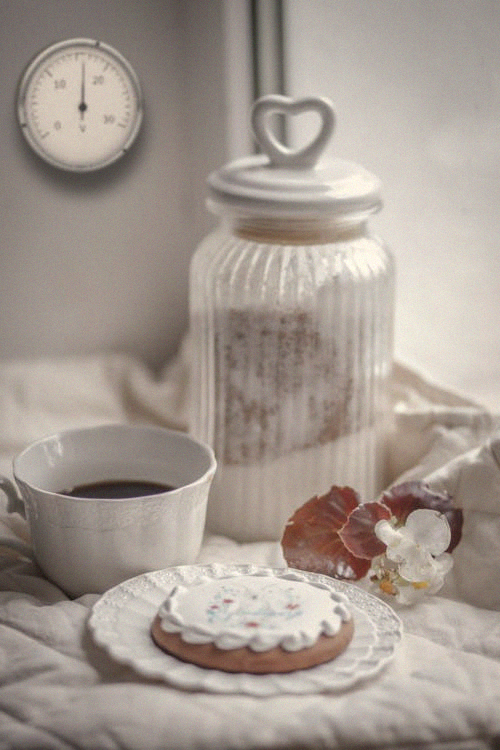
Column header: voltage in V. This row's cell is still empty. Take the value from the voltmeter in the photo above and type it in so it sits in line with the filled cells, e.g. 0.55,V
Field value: 16,V
